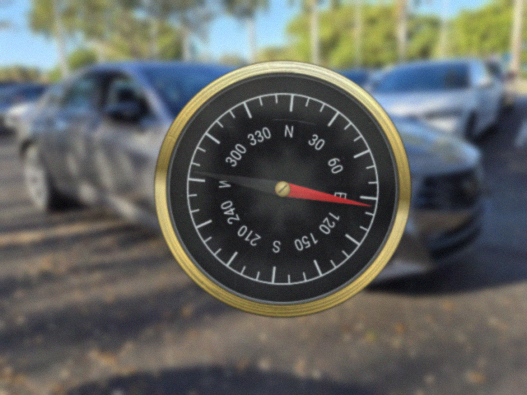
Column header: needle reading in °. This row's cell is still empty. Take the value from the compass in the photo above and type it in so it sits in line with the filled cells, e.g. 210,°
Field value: 95,°
